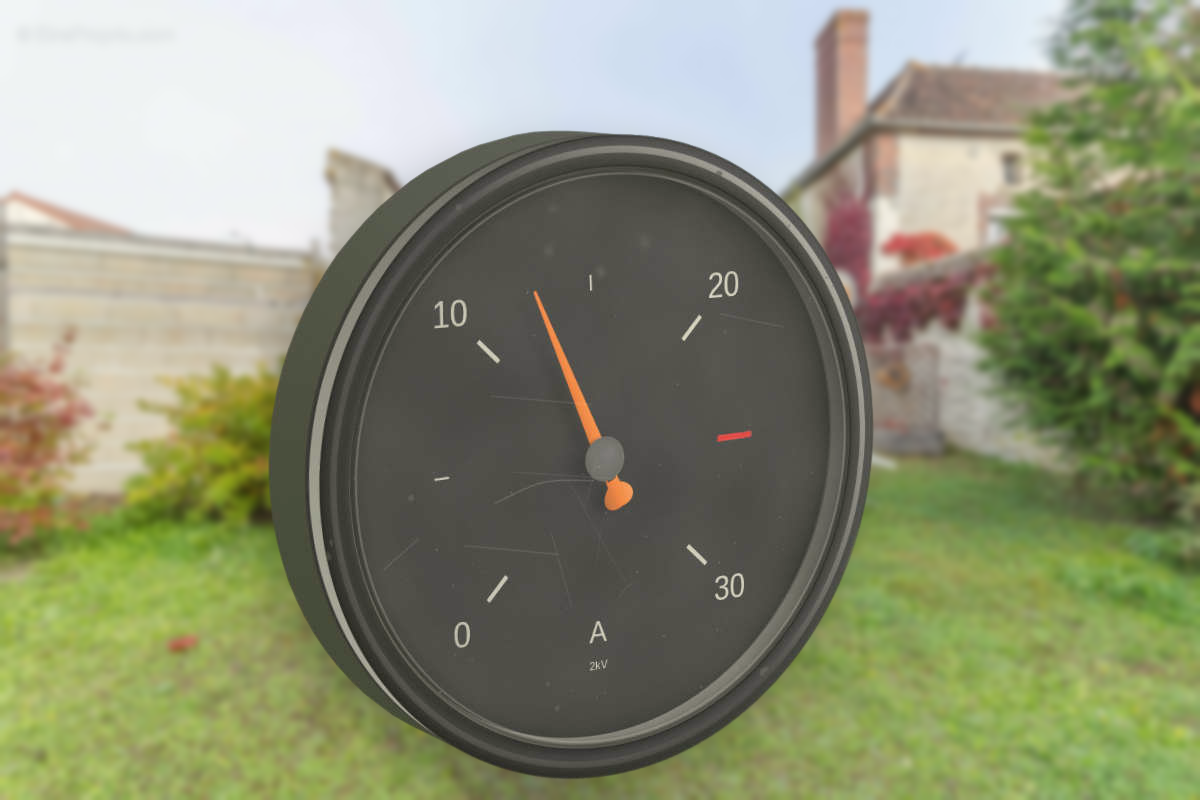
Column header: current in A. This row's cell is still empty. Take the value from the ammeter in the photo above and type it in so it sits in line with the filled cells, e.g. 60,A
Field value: 12.5,A
